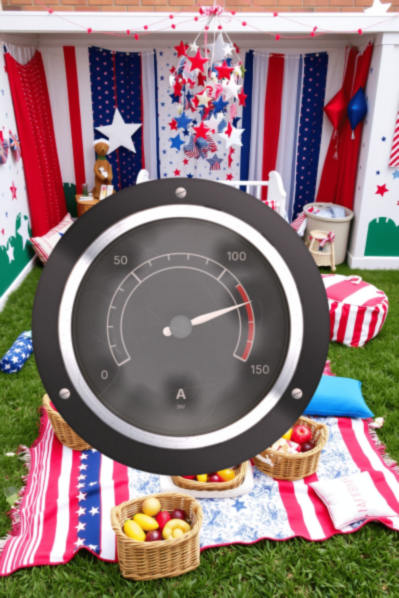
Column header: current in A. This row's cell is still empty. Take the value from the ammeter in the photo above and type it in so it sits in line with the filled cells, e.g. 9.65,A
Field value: 120,A
